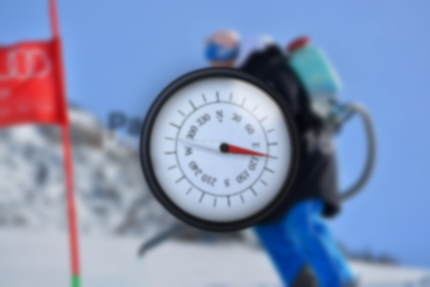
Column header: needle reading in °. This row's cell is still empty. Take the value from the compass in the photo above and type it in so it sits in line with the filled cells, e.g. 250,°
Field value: 105,°
